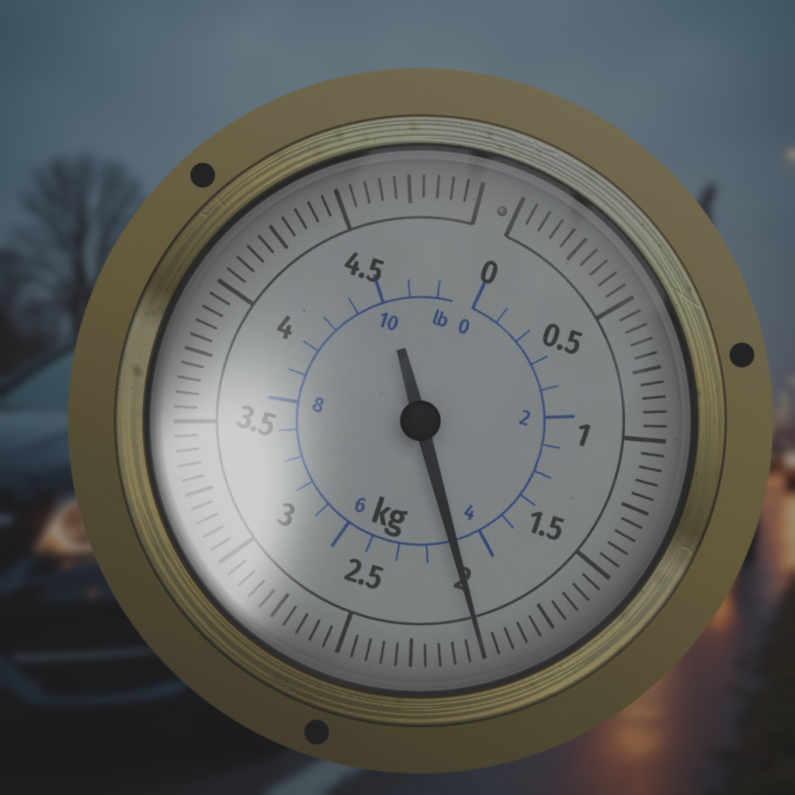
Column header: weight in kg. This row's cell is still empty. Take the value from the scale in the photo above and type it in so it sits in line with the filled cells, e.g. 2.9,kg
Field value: 2,kg
